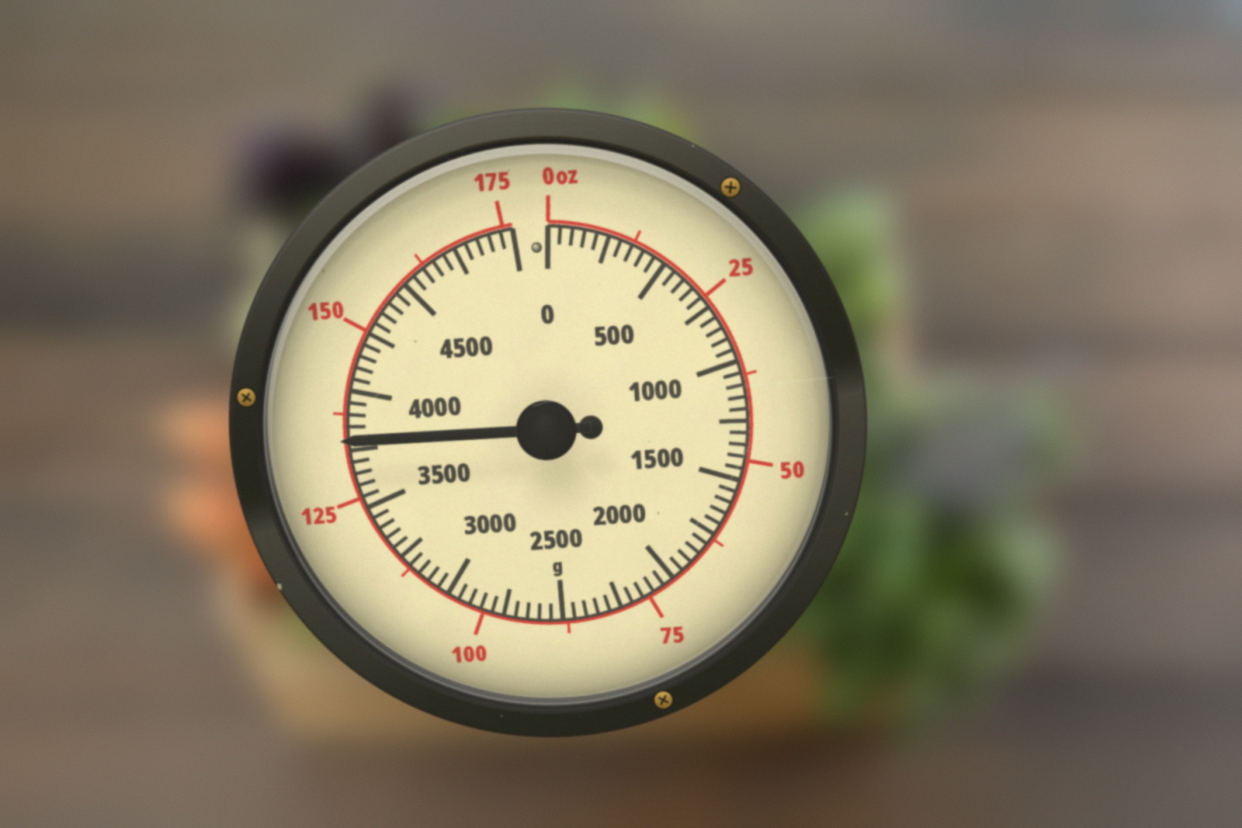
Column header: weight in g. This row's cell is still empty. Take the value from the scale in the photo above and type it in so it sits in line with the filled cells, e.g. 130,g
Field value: 3800,g
